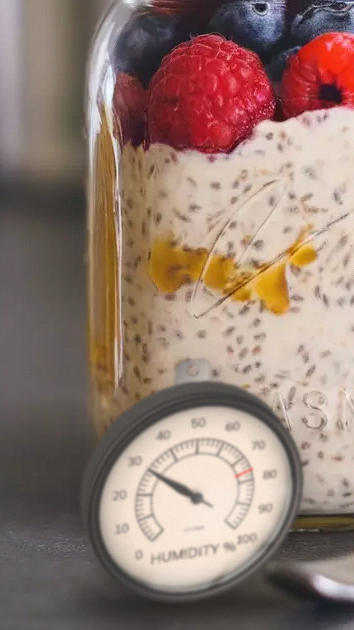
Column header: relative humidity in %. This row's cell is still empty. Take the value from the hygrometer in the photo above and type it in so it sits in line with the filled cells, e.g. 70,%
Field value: 30,%
